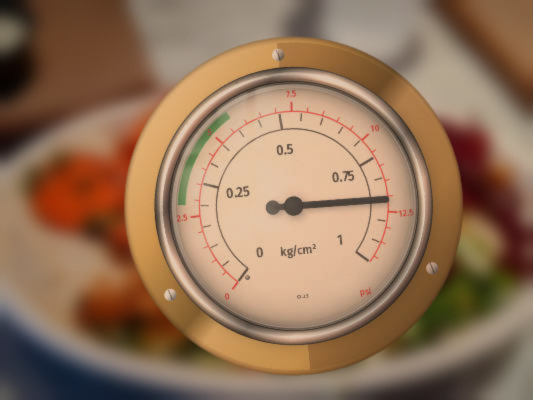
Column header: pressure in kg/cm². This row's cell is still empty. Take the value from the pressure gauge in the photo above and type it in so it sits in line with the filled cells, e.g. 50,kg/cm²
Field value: 0.85,kg/cm²
